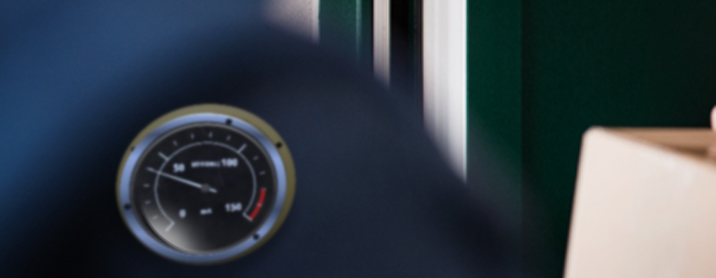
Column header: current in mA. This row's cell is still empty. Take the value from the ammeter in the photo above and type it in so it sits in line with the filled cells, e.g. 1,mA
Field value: 40,mA
